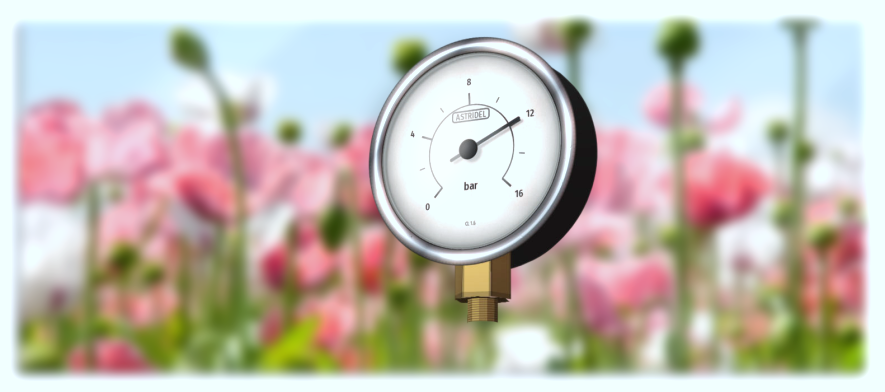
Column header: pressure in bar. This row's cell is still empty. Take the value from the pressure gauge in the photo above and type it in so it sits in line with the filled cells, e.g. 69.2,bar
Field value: 12,bar
